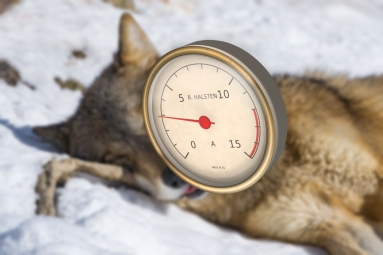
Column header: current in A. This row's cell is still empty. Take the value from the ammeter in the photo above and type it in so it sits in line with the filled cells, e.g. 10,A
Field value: 3,A
